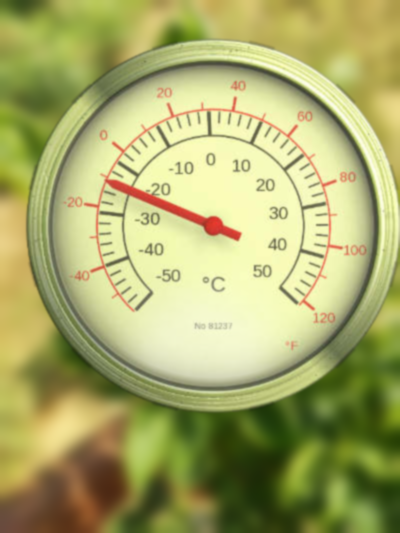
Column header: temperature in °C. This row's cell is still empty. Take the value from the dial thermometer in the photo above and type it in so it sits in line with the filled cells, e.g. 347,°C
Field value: -24,°C
